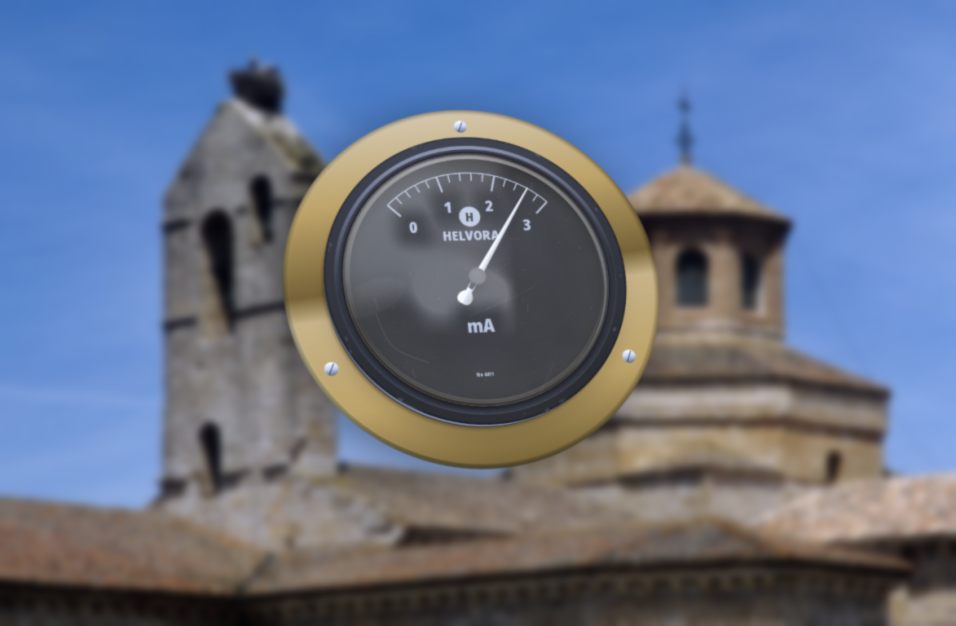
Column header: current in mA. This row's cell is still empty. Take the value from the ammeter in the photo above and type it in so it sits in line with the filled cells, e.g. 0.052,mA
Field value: 2.6,mA
